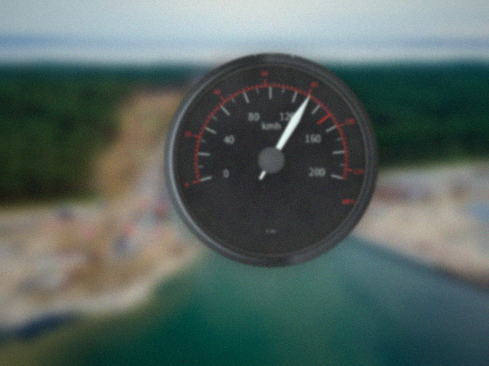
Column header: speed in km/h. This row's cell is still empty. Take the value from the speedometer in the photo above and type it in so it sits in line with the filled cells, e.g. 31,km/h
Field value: 130,km/h
